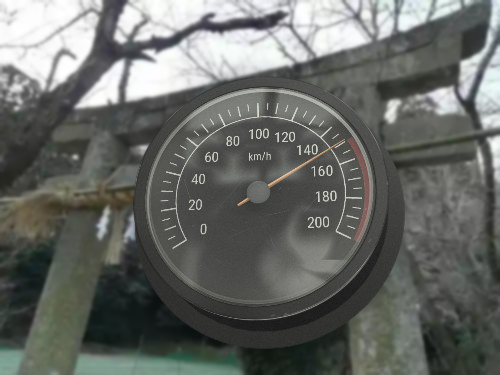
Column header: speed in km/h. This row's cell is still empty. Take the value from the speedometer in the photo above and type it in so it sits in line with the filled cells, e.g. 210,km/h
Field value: 150,km/h
